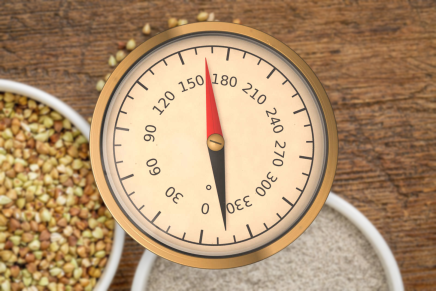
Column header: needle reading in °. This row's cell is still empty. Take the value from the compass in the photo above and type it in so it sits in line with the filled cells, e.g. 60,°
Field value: 165,°
